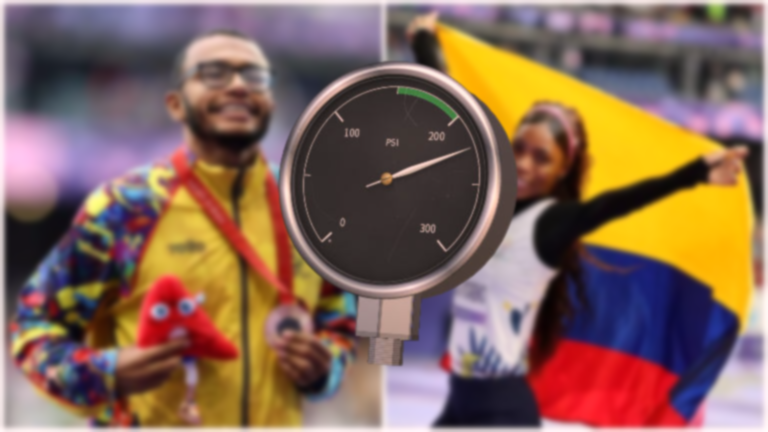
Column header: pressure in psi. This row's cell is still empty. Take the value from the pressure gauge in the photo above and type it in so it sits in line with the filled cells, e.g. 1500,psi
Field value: 225,psi
